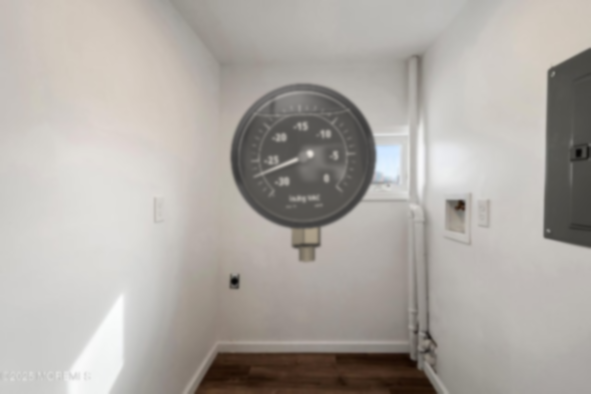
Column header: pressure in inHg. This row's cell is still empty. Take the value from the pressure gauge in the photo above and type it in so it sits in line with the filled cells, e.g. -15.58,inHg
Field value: -27,inHg
